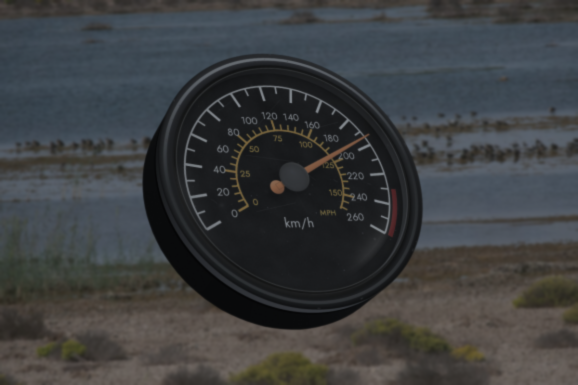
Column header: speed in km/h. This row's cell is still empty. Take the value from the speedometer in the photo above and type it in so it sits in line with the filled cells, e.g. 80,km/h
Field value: 195,km/h
